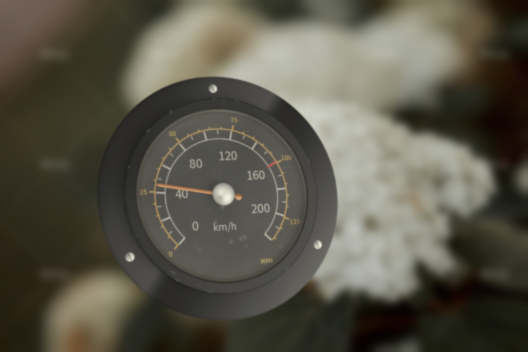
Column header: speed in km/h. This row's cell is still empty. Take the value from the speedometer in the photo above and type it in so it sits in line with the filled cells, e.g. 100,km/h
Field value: 45,km/h
